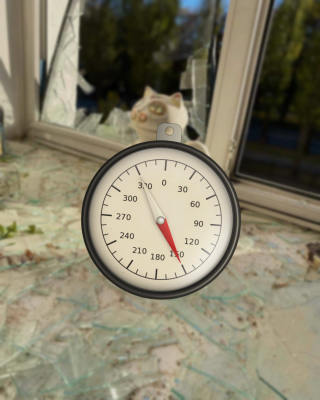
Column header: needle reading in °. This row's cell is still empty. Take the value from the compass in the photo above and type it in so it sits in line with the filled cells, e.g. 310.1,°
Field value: 150,°
